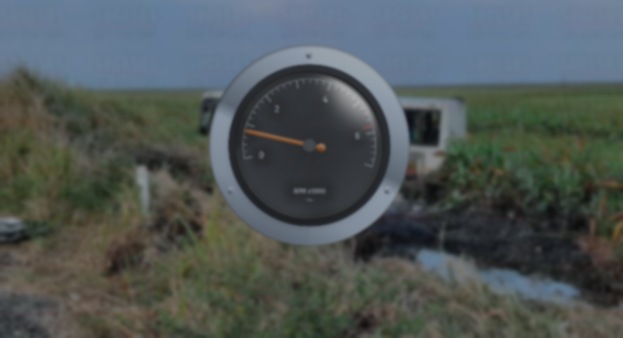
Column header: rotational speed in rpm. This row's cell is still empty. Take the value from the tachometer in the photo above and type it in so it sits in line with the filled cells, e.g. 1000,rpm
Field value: 800,rpm
